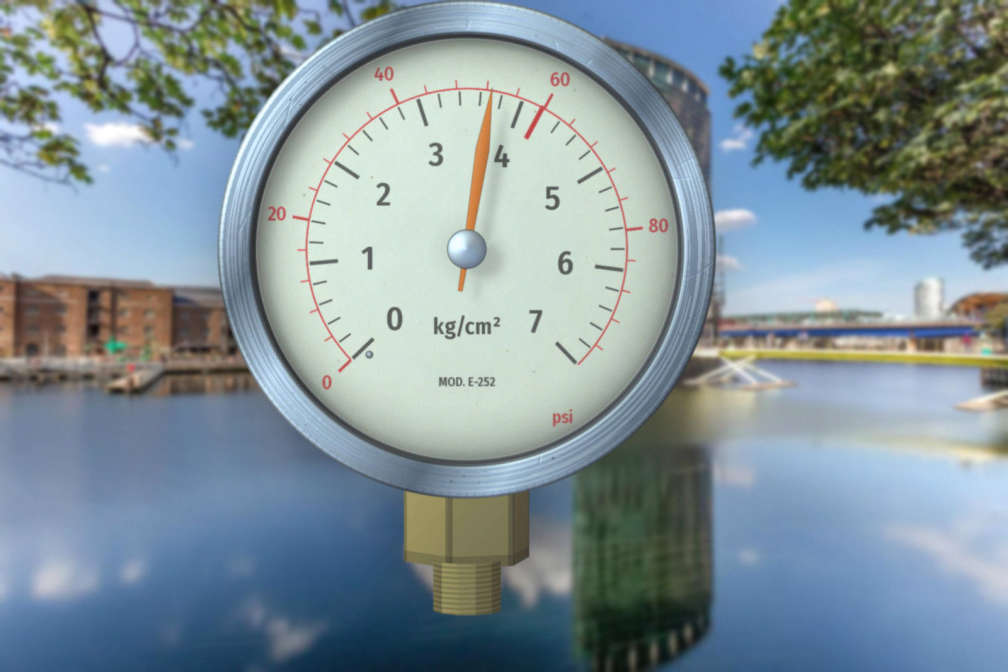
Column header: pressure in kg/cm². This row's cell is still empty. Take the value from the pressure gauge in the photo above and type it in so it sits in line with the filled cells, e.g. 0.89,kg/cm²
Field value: 3.7,kg/cm²
